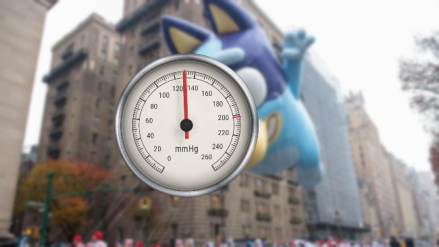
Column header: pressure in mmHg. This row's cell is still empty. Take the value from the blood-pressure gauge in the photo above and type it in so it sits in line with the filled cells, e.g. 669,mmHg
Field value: 130,mmHg
